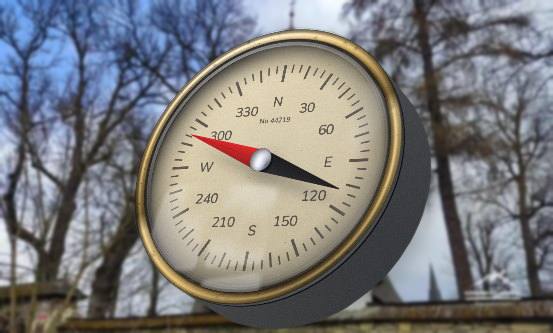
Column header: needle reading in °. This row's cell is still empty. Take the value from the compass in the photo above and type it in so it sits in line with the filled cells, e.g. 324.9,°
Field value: 290,°
